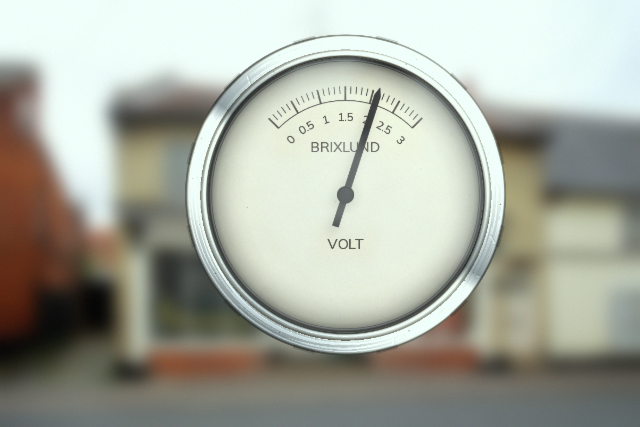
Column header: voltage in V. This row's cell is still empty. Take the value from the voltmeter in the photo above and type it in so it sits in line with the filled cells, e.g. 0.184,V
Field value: 2.1,V
